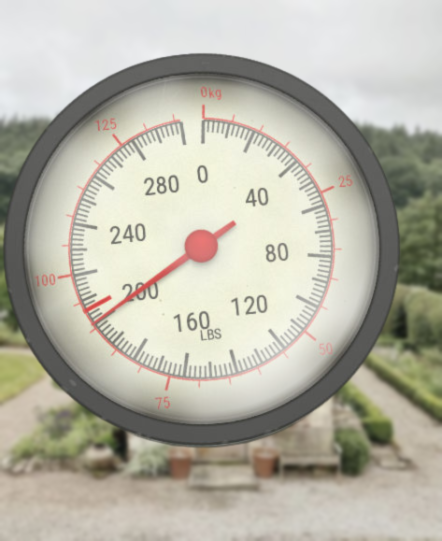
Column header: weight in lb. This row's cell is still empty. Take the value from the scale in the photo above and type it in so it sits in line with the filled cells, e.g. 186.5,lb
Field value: 200,lb
